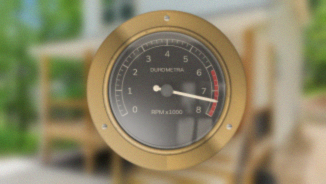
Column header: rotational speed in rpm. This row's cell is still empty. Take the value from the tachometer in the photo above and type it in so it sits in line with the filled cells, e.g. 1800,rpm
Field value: 7400,rpm
